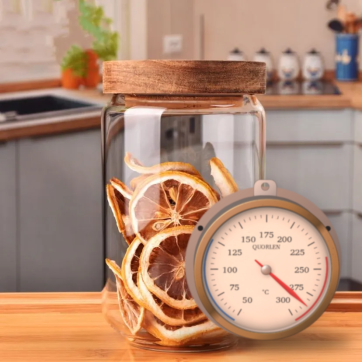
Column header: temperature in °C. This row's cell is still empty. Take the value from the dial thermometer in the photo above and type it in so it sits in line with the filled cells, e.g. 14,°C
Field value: 285,°C
